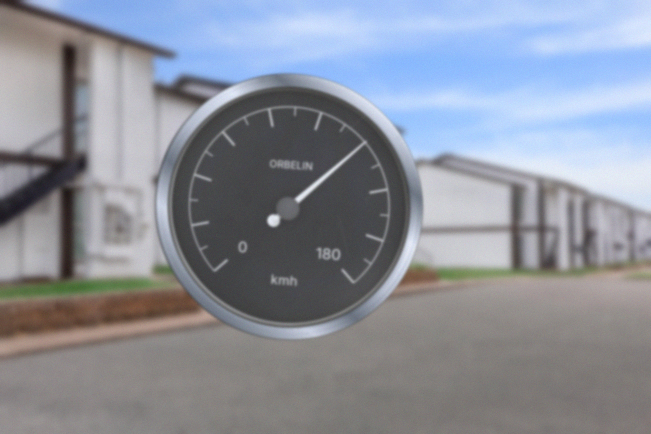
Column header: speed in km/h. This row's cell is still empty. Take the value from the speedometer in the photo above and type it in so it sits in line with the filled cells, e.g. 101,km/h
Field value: 120,km/h
